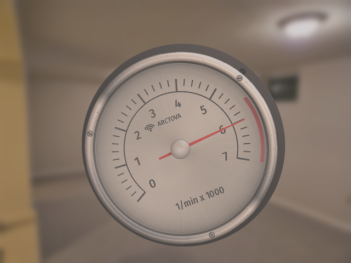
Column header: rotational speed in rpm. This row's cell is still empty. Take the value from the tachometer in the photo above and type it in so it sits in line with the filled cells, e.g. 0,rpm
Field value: 6000,rpm
